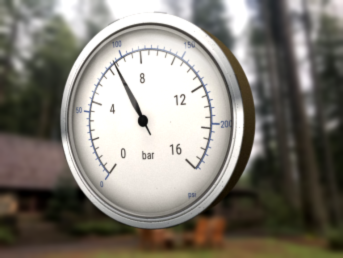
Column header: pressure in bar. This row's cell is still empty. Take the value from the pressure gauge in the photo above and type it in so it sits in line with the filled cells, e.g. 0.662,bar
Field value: 6.5,bar
